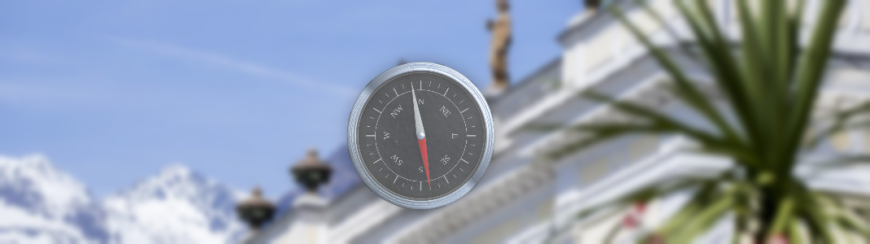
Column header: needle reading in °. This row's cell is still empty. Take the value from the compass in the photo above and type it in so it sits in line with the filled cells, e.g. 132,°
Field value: 170,°
